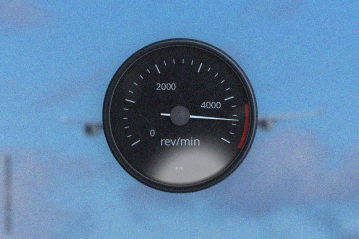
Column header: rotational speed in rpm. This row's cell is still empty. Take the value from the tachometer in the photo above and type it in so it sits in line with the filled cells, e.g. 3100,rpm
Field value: 4500,rpm
